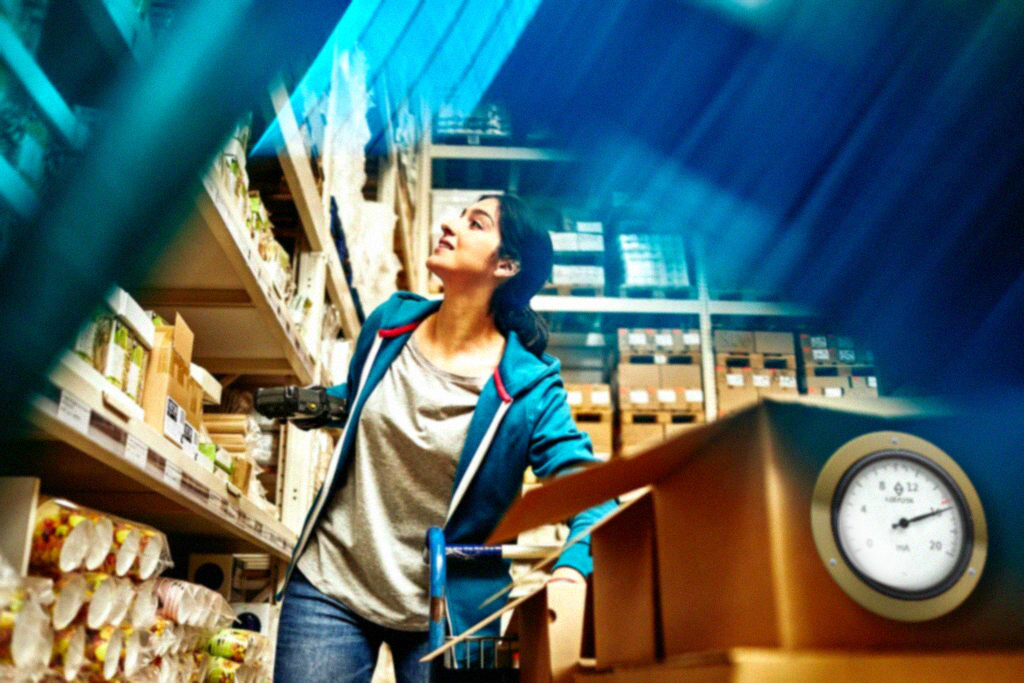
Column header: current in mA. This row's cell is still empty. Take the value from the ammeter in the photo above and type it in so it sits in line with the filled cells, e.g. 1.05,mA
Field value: 16,mA
